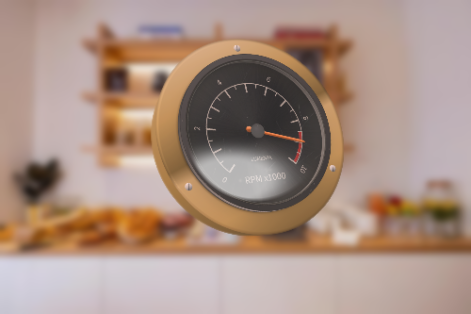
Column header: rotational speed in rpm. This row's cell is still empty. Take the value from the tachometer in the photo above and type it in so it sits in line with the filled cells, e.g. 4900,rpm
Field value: 9000,rpm
